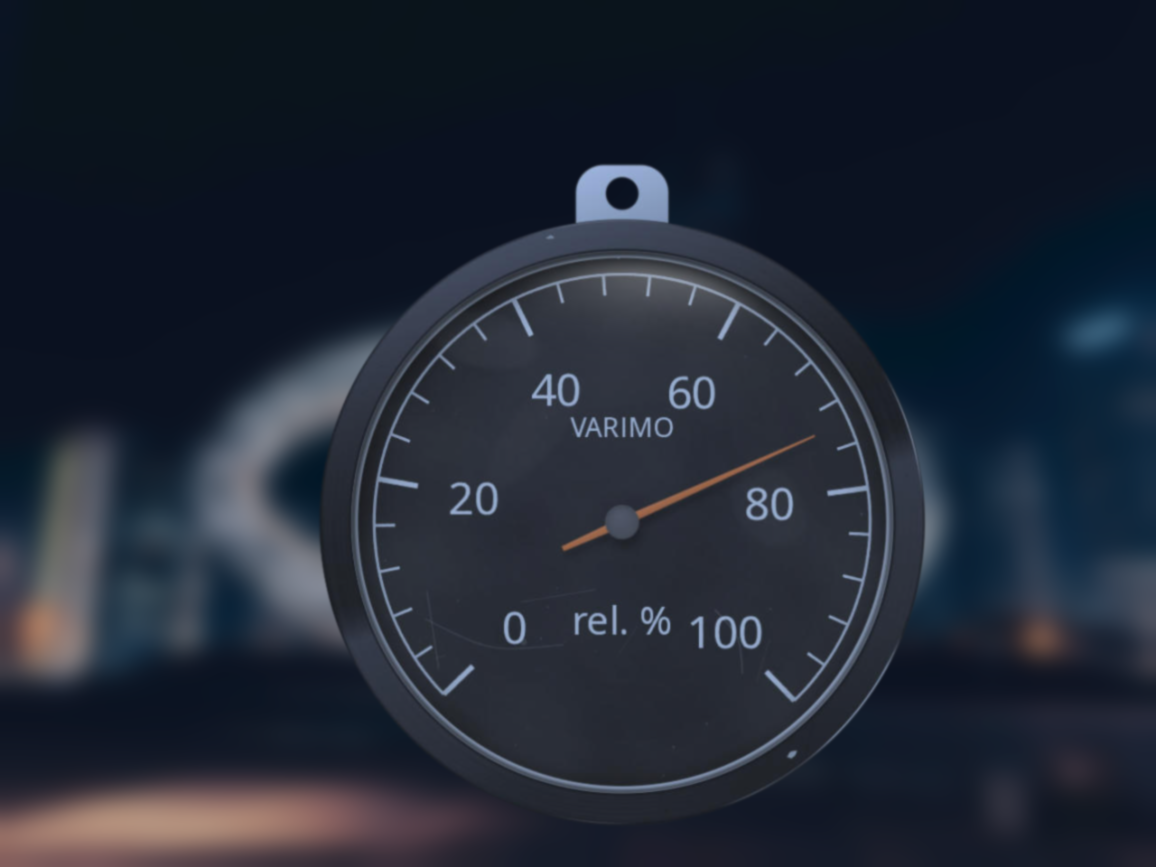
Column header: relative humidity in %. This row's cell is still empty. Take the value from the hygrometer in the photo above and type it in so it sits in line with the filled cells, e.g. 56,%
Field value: 74,%
